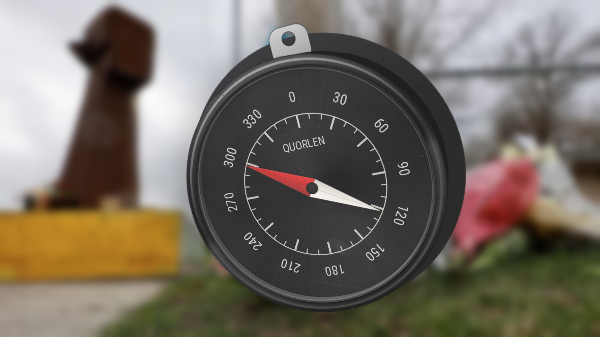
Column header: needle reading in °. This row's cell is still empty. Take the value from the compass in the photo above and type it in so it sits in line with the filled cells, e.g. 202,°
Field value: 300,°
